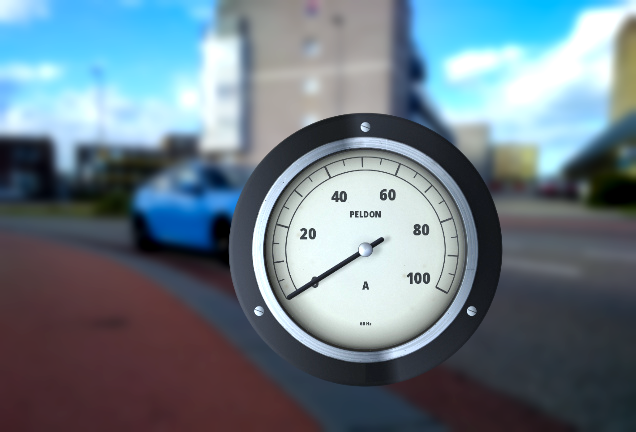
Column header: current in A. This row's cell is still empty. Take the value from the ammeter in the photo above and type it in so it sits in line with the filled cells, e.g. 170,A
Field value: 0,A
